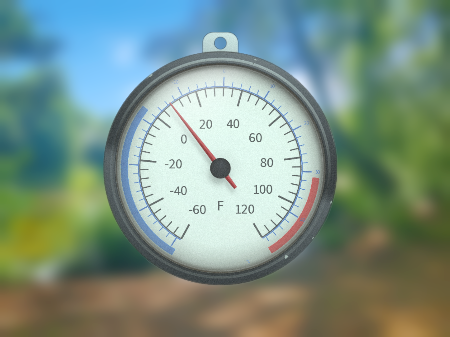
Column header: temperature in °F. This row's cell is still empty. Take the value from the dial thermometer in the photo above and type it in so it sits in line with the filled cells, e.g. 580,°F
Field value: 8,°F
